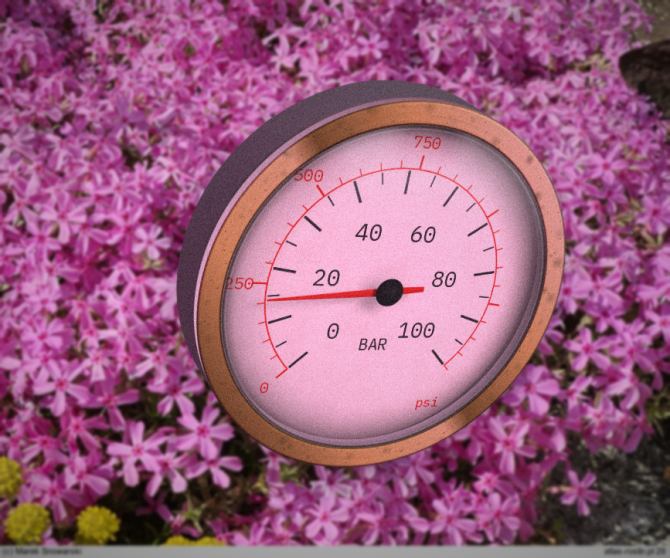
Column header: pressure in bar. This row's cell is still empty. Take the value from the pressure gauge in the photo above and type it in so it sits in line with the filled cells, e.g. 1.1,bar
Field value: 15,bar
